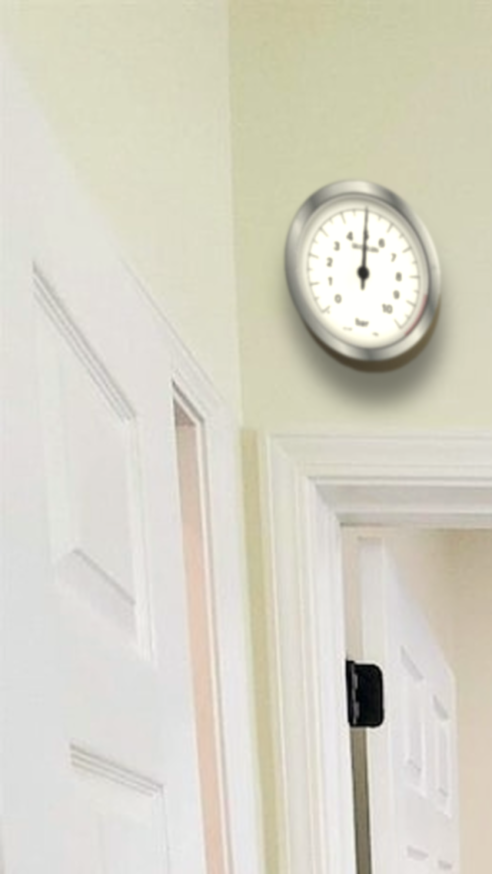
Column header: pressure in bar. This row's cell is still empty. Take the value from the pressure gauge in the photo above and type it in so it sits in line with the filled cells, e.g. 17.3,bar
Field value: 5,bar
